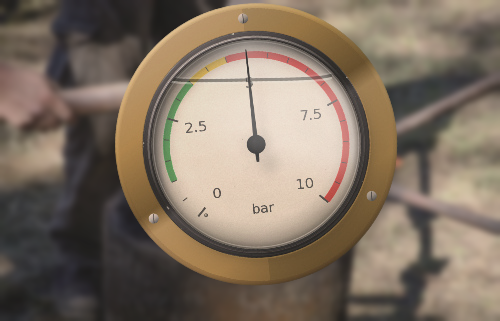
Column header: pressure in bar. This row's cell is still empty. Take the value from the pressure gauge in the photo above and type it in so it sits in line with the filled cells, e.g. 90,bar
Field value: 5,bar
